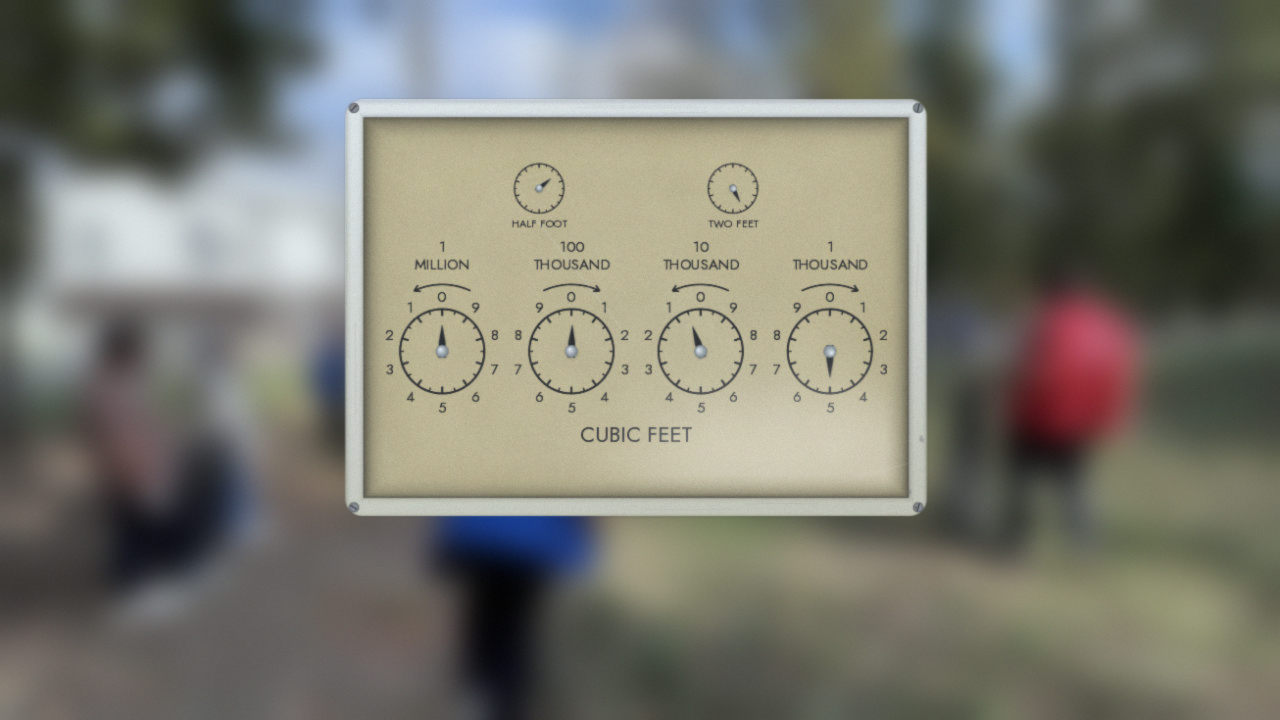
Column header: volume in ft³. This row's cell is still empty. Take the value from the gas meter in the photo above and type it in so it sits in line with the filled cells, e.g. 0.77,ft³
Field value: 500,ft³
